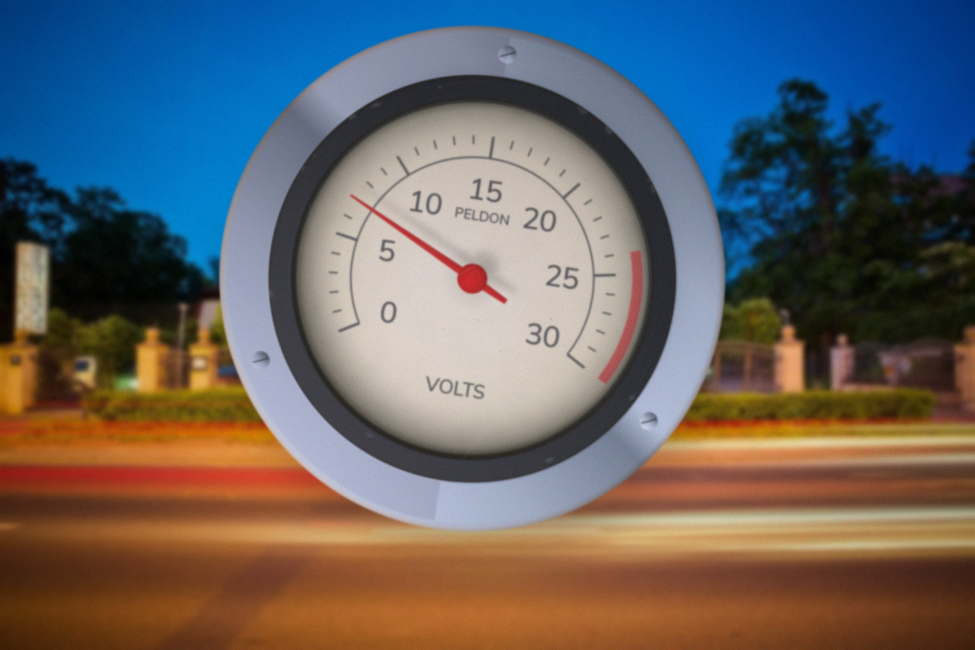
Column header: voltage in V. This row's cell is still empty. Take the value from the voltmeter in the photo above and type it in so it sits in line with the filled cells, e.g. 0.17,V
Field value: 7,V
